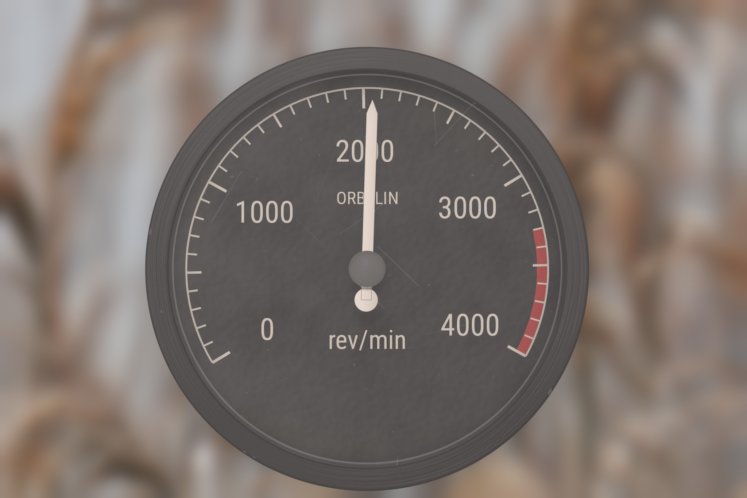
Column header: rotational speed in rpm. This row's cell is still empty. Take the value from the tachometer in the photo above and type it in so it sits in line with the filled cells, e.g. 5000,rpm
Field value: 2050,rpm
